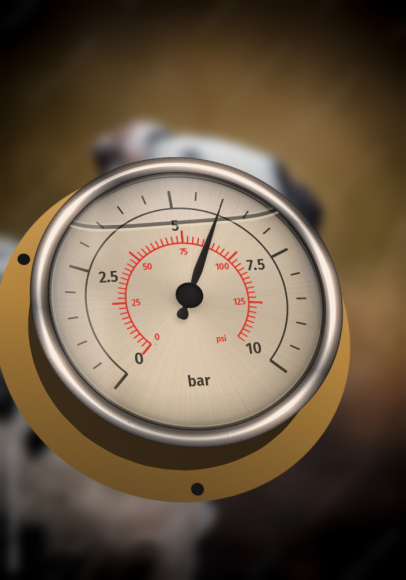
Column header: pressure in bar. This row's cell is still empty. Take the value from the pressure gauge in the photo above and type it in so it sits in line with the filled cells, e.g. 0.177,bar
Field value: 6,bar
